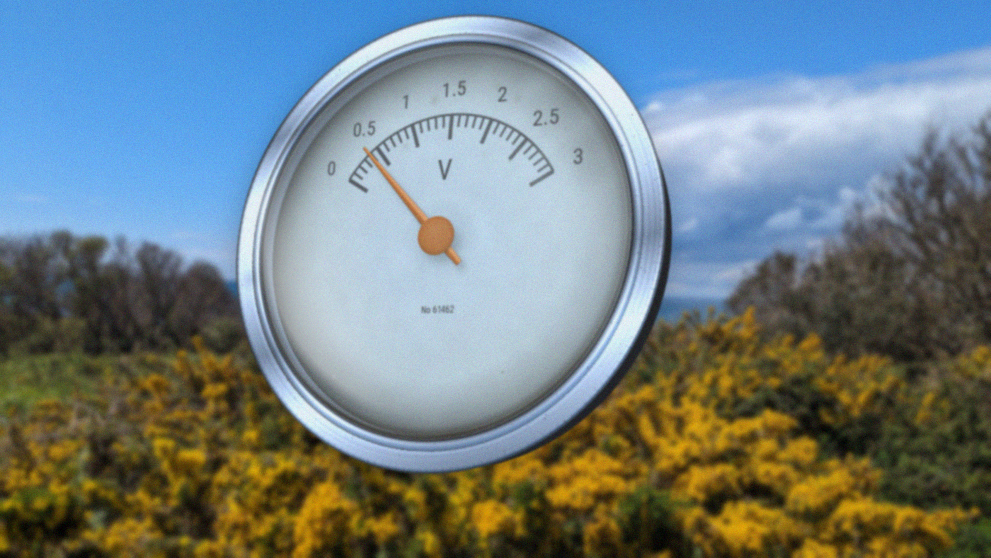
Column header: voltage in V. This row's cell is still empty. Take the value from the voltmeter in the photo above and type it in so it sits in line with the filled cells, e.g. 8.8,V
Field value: 0.4,V
